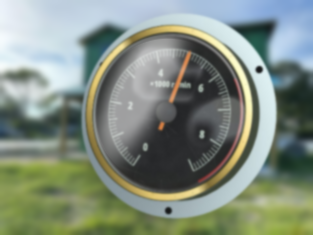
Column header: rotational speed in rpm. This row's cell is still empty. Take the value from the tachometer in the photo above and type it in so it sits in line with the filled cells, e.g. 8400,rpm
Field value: 5000,rpm
